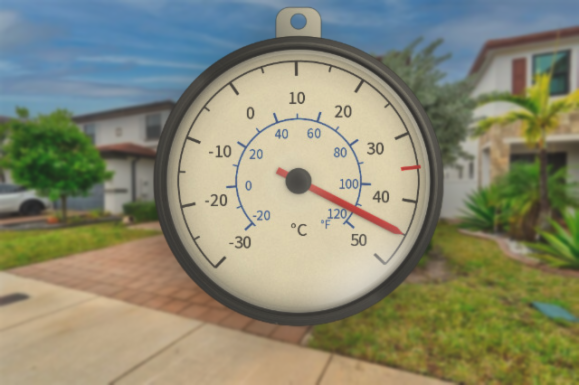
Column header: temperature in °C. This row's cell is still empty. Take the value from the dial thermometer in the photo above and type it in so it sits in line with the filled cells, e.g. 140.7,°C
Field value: 45,°C
